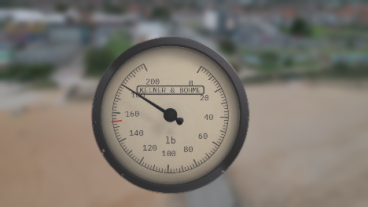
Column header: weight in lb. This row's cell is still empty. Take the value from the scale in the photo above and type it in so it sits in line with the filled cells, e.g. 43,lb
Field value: 180,lb
